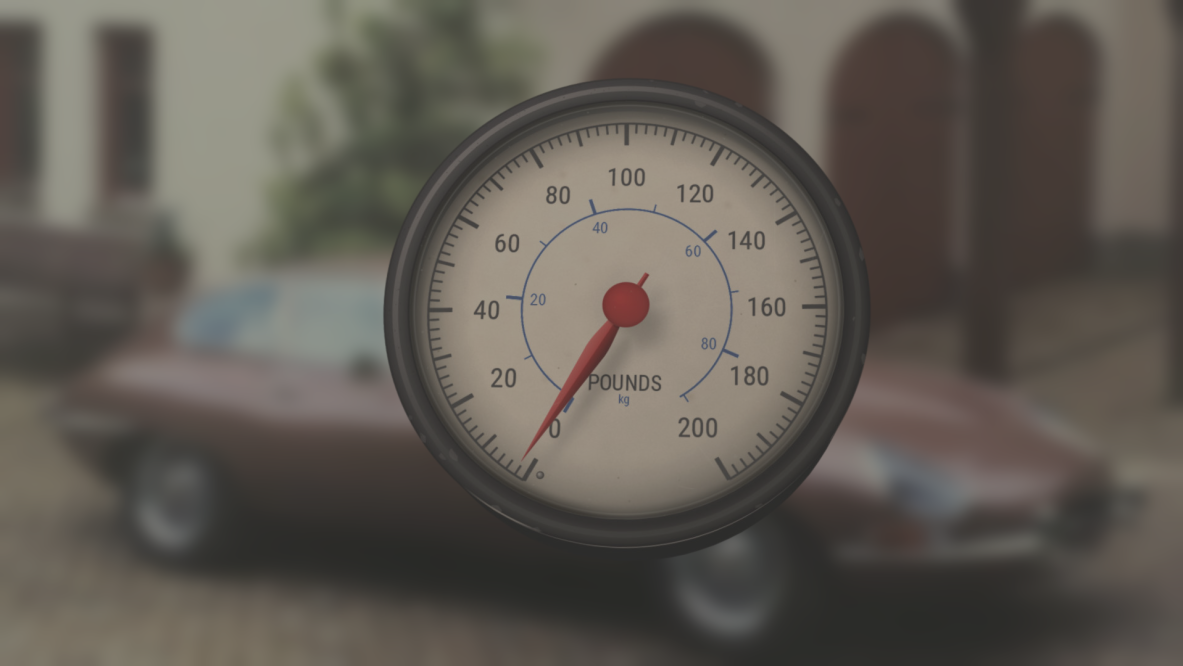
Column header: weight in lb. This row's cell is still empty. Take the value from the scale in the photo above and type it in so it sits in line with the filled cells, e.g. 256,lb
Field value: 2,lb
